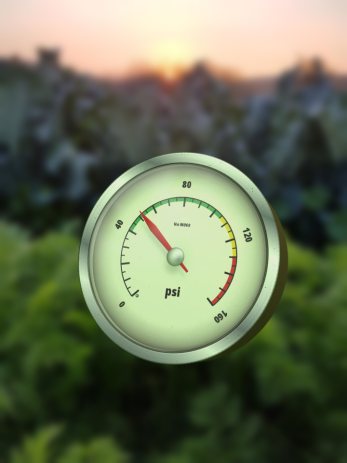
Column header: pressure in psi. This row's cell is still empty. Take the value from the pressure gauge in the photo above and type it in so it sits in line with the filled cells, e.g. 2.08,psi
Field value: 52.5,psi
